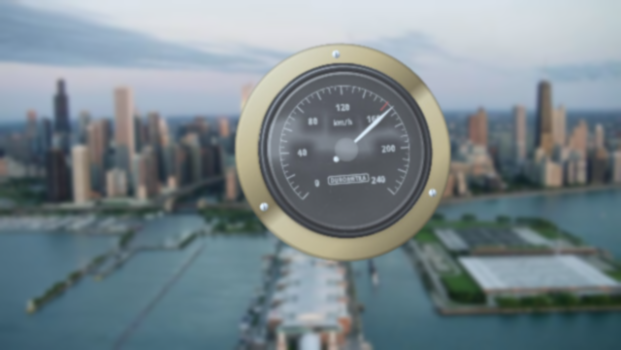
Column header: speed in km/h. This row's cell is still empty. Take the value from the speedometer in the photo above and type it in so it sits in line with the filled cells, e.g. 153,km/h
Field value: 165,km/h
